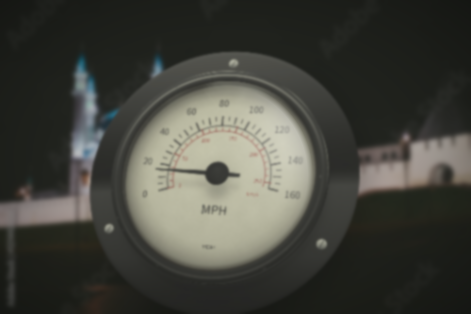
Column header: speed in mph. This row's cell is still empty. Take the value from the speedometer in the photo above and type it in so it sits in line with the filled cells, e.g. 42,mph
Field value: 15,mph
